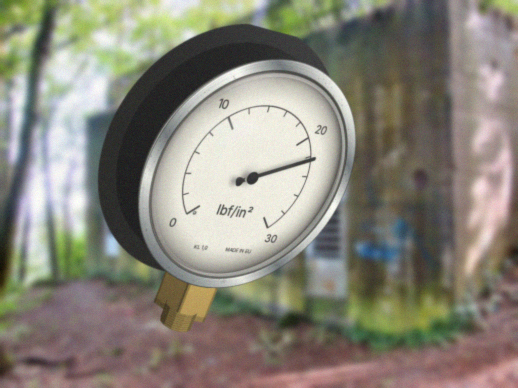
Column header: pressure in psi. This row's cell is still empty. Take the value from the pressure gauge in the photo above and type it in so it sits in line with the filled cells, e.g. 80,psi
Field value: 22,psi
